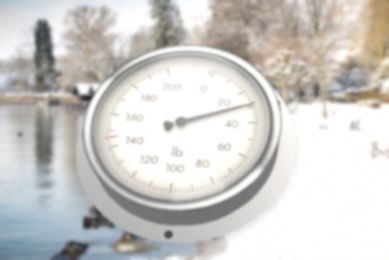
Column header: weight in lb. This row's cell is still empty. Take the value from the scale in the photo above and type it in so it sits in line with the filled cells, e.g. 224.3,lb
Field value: 30,lb
